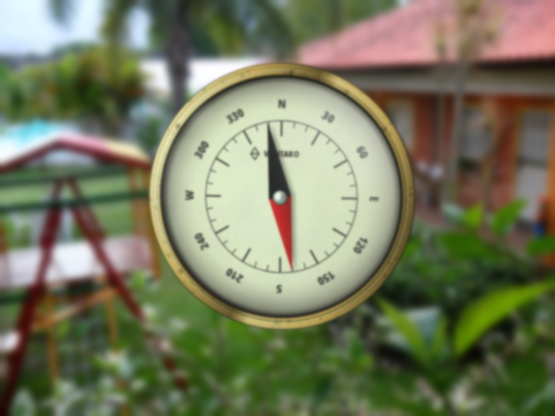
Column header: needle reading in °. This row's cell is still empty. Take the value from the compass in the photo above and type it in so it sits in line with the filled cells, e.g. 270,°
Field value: 170,°
